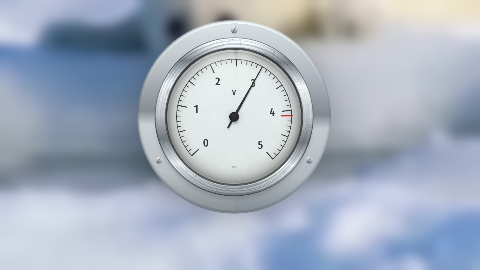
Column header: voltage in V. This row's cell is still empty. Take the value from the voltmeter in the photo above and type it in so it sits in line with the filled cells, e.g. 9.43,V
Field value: 3,V
